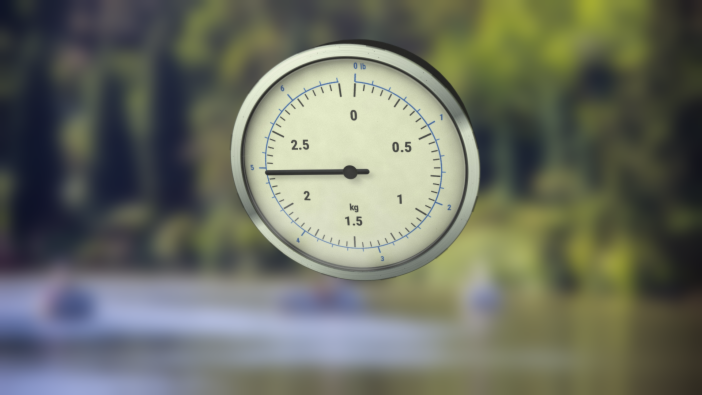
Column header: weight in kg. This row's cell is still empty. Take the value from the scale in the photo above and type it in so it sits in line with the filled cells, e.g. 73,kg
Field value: 2.25,kg
